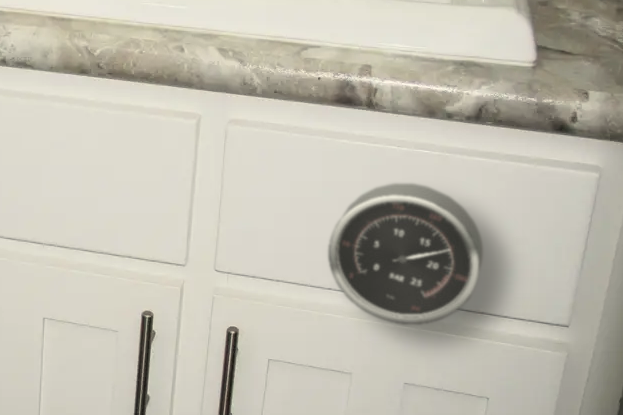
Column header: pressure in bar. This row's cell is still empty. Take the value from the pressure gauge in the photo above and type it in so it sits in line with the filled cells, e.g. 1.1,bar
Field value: 17.5,bar
